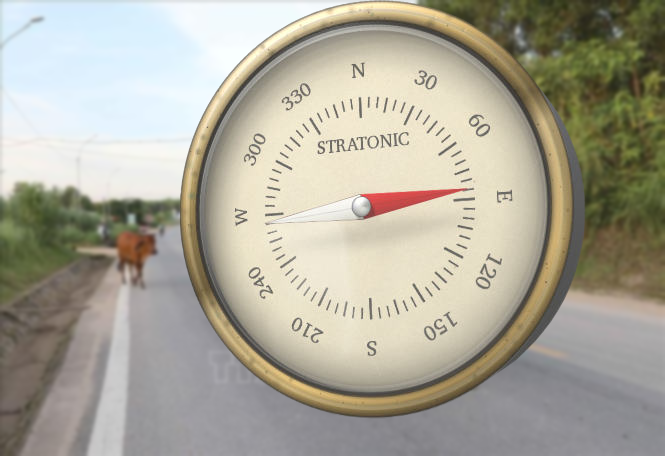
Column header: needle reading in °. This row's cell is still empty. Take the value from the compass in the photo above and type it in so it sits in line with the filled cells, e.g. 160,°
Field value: 85,°
